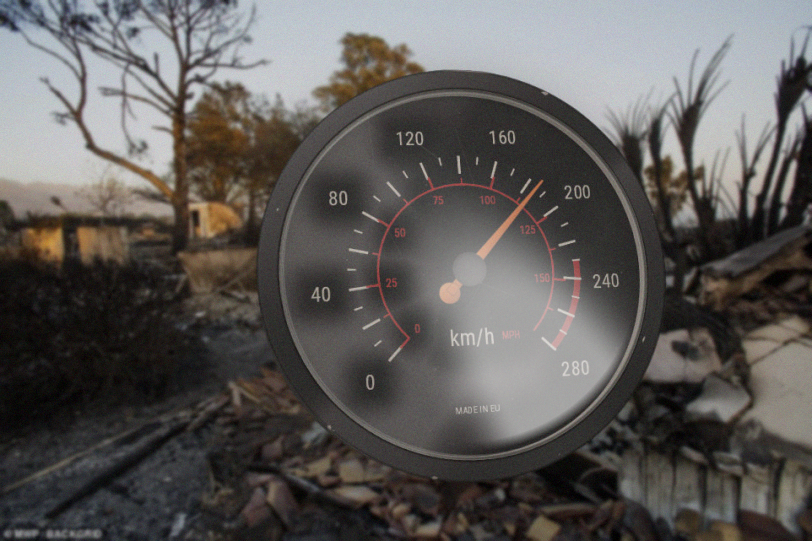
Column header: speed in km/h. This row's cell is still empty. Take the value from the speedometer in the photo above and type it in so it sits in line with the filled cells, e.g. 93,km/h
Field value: 185,km/h
